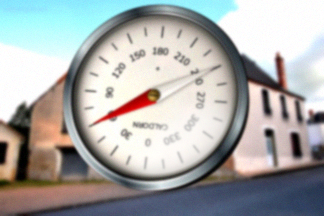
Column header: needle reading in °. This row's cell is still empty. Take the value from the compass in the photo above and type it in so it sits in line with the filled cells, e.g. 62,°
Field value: 60,°
